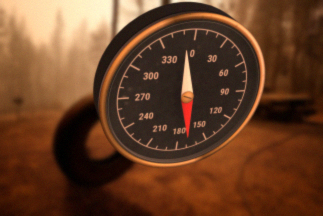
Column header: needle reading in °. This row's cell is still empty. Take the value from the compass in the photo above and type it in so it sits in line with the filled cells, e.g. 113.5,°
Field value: 170,°
